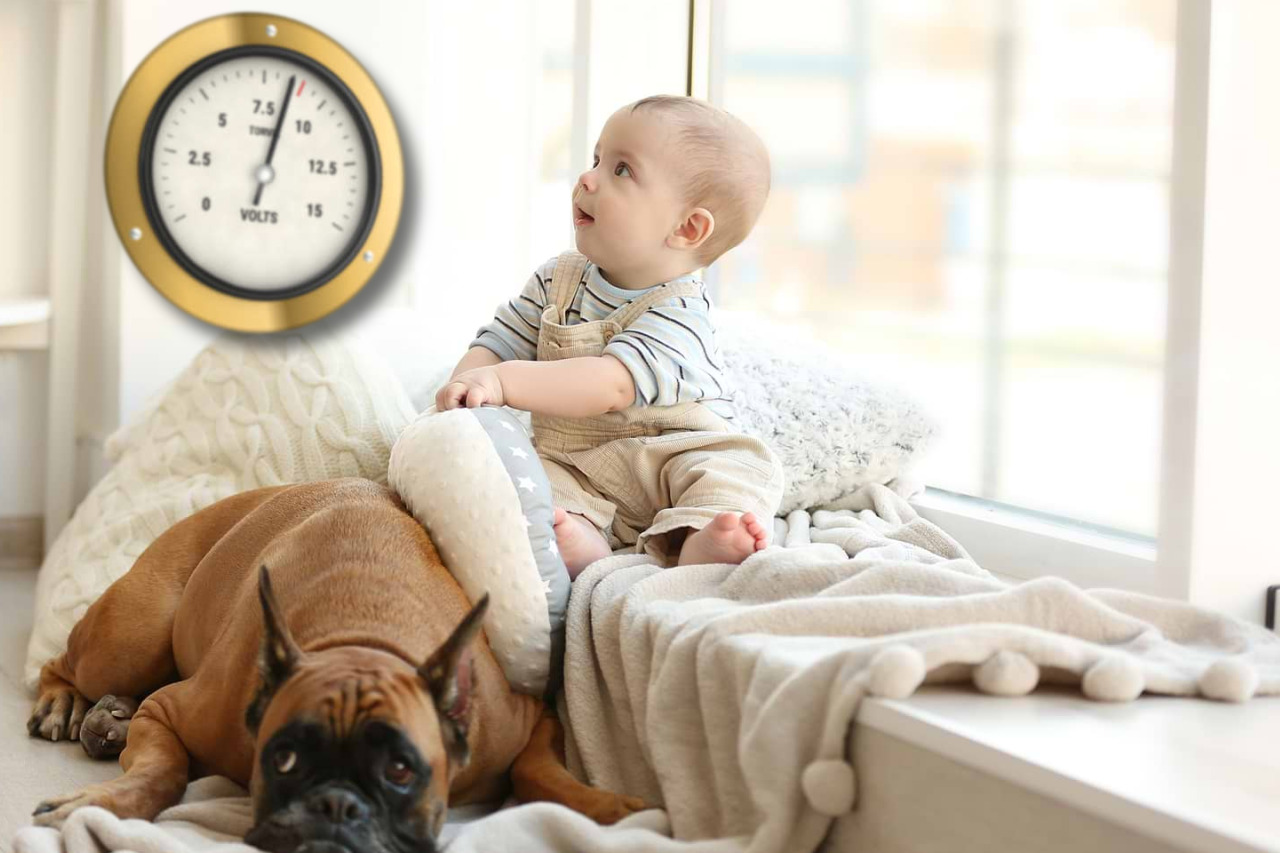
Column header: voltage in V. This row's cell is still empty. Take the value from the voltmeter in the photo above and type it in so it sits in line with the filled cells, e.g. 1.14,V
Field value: 8.5,V
